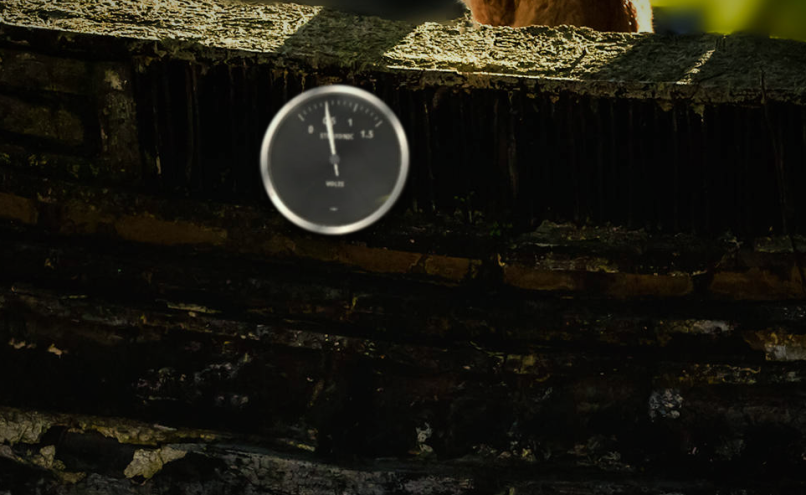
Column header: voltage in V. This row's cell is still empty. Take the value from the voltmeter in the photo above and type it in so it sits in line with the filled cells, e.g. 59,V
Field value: 0.5,V
